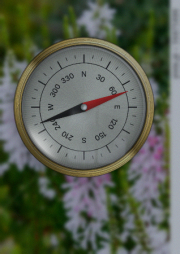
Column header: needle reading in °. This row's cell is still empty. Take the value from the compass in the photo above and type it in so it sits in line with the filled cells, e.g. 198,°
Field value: 70,°
